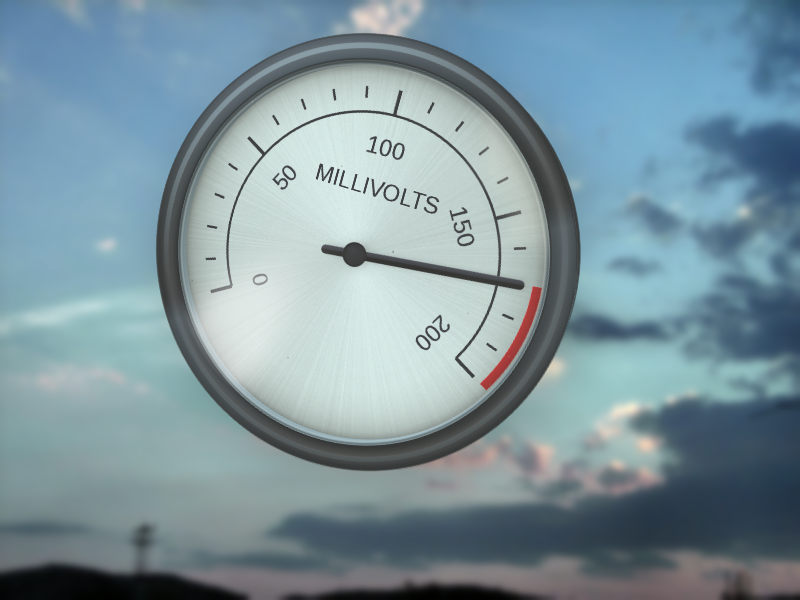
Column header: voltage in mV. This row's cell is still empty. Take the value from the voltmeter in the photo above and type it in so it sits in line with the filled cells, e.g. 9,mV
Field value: 170,mV
